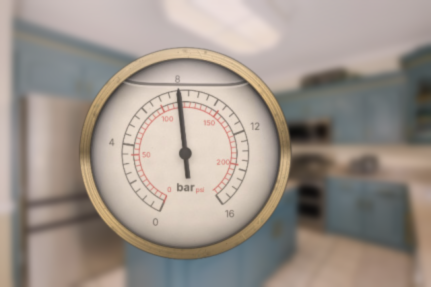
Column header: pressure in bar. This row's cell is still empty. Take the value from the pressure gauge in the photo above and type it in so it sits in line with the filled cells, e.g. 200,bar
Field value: 8,bar
